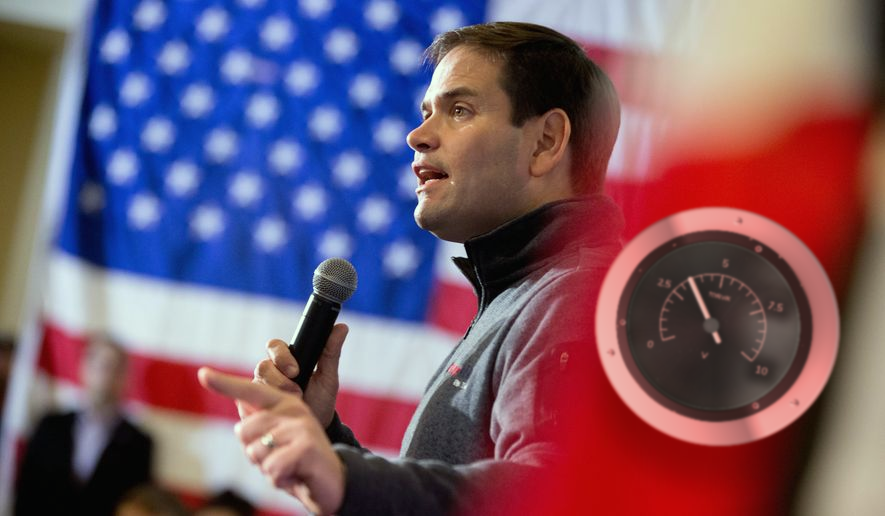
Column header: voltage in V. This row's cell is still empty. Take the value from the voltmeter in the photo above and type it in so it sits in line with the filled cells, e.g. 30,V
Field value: 3.5,V
